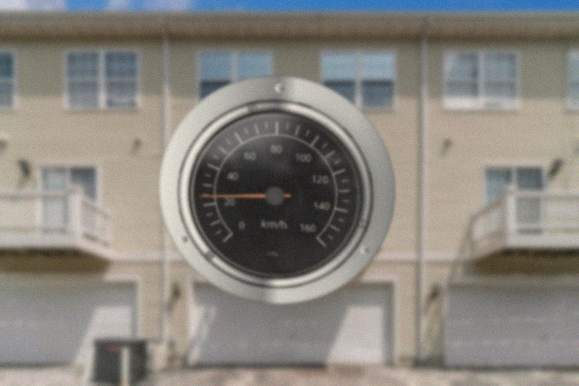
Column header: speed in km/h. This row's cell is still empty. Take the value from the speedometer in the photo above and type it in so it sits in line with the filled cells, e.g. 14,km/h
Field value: 25,km/h
